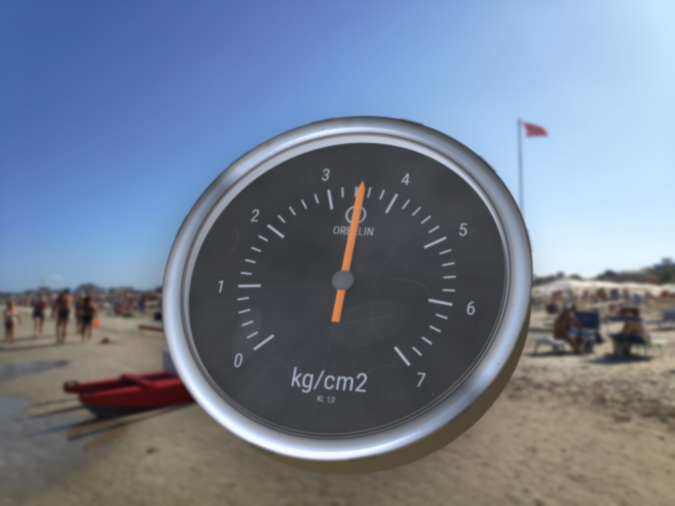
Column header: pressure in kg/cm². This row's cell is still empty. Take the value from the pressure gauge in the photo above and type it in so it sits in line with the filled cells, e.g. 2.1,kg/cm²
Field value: 3.5,kg/cm²
